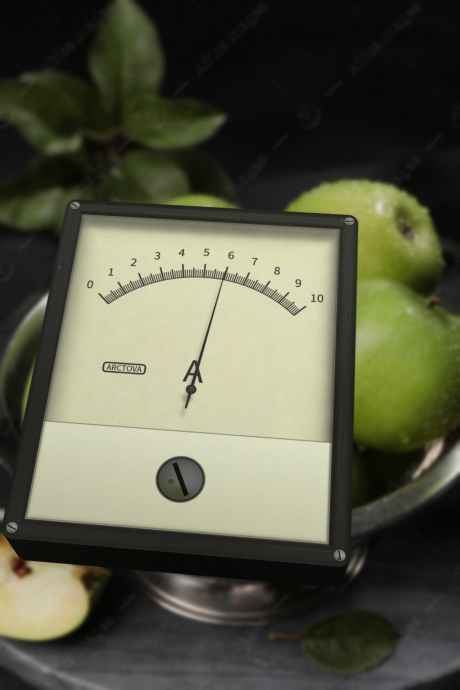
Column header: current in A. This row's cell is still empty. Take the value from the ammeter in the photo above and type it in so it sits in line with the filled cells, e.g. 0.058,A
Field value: 6,A
